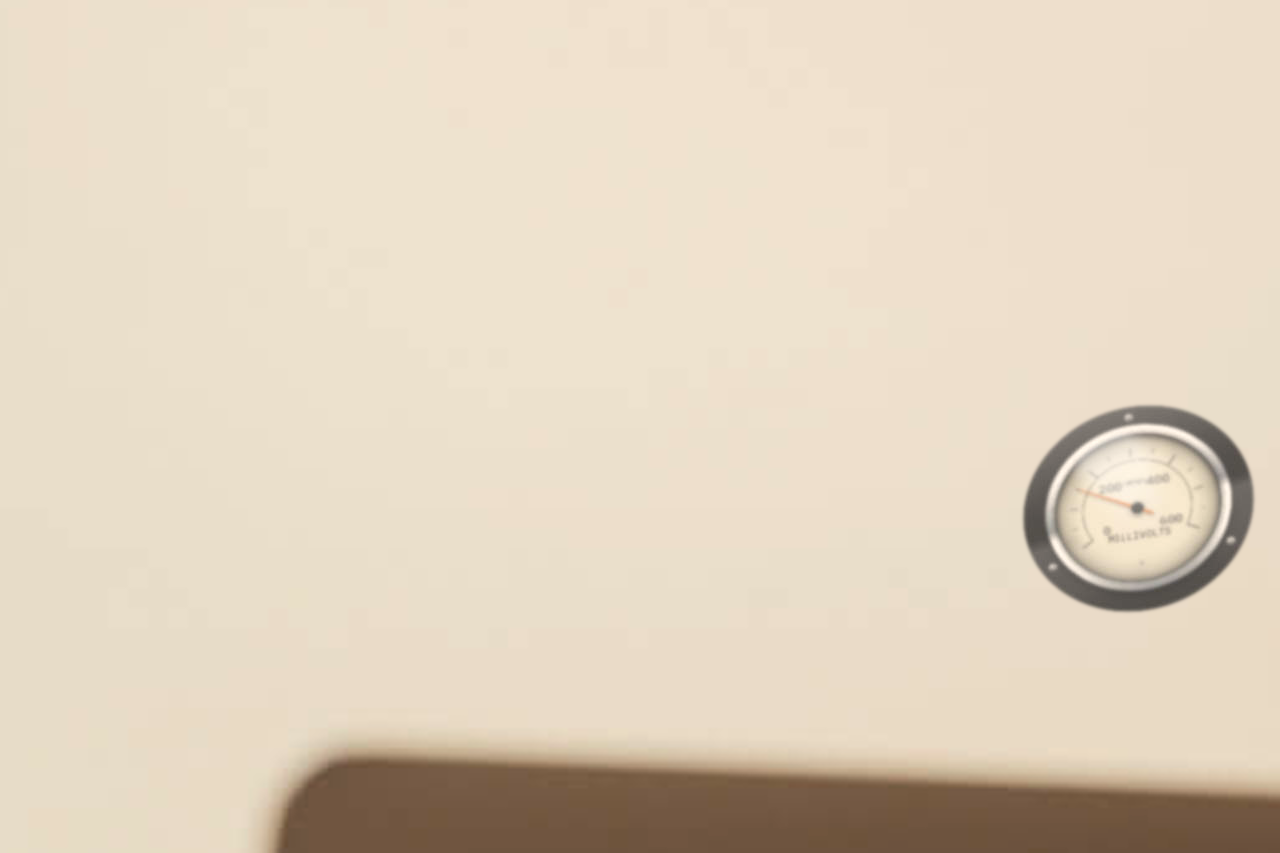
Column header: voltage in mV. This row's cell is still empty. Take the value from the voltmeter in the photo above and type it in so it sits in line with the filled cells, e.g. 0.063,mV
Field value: 150,mV
